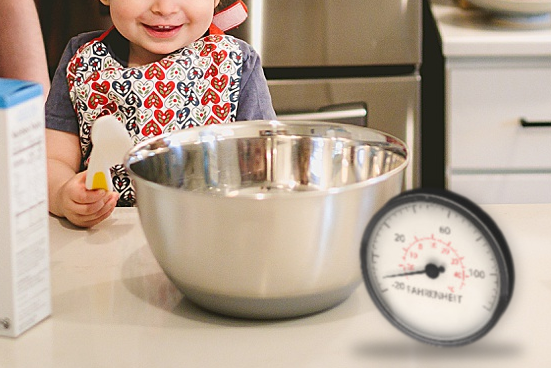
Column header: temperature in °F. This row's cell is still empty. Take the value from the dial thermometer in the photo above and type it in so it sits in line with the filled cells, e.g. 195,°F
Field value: -12,°F
